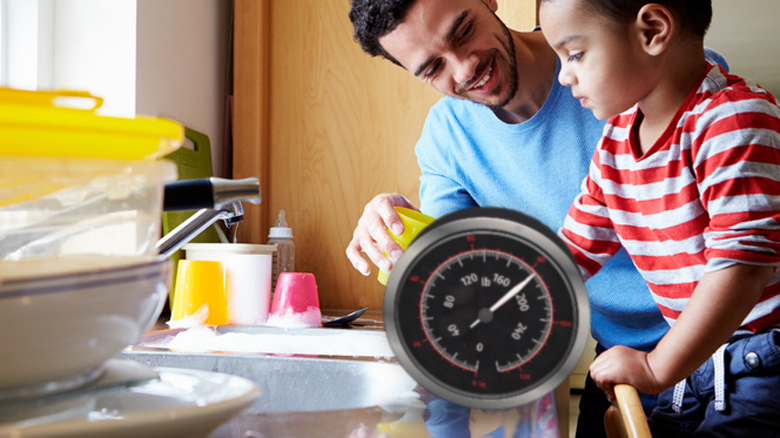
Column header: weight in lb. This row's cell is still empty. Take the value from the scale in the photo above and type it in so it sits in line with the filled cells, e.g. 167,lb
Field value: 180,lb
